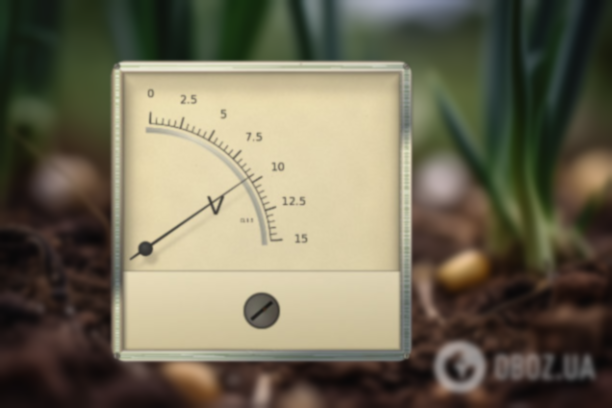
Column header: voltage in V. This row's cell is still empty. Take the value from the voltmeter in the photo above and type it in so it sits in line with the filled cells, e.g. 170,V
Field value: 9.5,V
